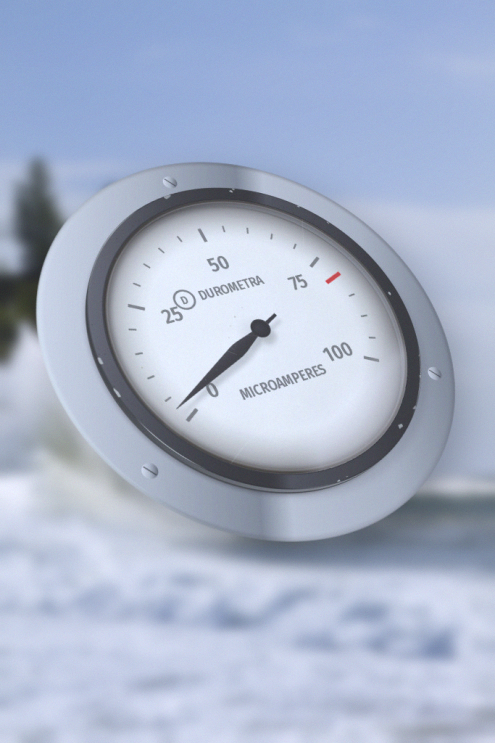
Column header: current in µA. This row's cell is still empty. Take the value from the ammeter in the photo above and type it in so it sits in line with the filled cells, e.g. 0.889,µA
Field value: 2.5,µA
